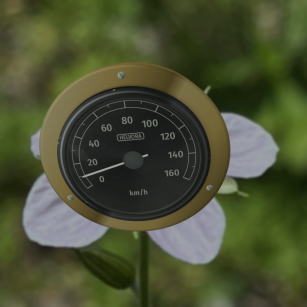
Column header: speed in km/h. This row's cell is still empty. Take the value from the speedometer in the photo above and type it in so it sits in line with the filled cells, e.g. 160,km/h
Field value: 10,km/h
